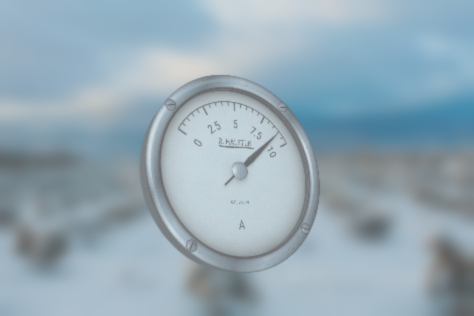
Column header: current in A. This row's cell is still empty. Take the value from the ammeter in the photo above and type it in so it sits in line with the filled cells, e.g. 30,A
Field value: 9,A
